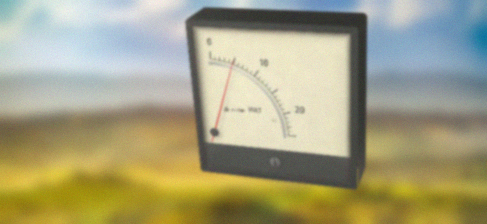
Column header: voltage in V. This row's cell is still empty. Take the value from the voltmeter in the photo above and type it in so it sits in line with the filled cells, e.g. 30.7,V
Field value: 5,V
